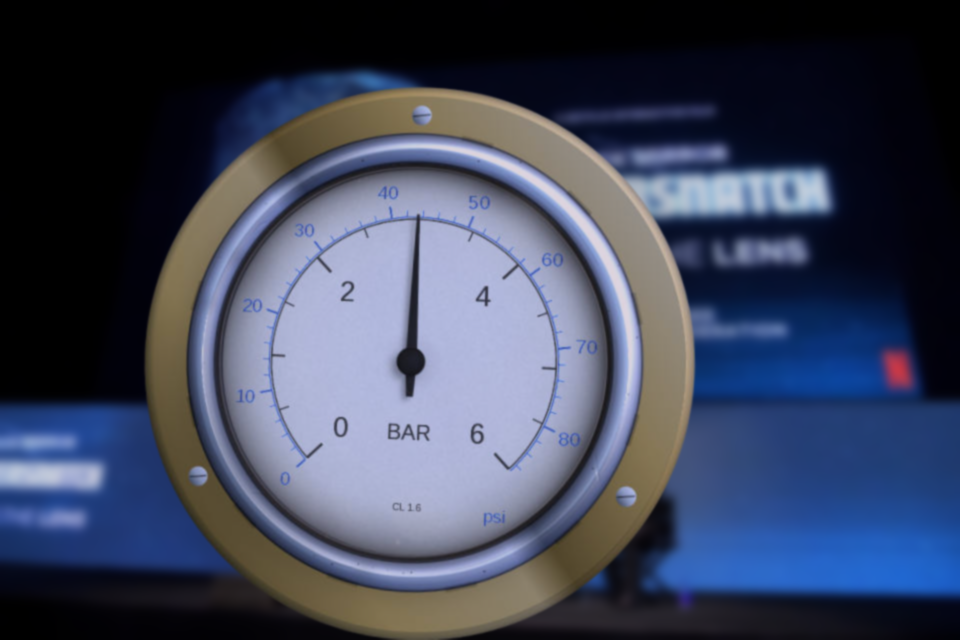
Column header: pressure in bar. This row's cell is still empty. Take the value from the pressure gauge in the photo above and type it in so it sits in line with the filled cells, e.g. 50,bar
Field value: 3,bar
